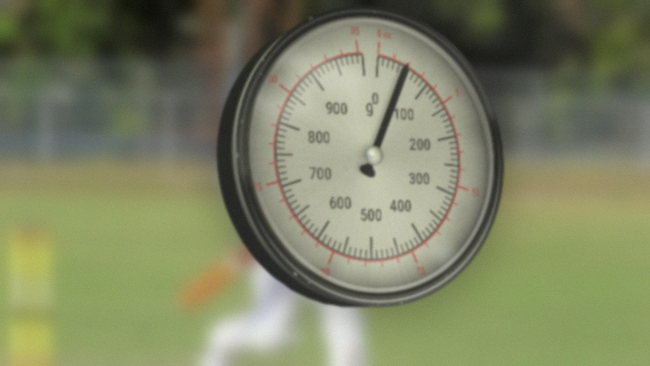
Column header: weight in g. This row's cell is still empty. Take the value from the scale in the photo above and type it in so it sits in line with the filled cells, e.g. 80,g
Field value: 50,g
